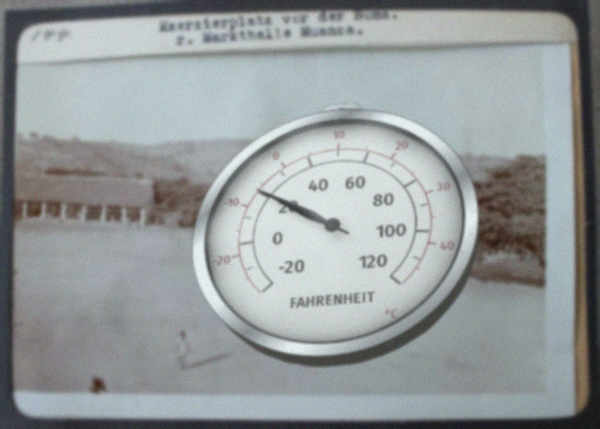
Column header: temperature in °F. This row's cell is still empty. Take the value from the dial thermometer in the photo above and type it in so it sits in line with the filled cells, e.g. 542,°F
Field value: 20,°F
